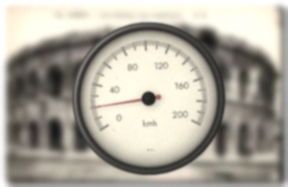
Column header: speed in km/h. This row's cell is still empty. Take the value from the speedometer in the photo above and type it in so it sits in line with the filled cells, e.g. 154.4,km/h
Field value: 20,km/h
